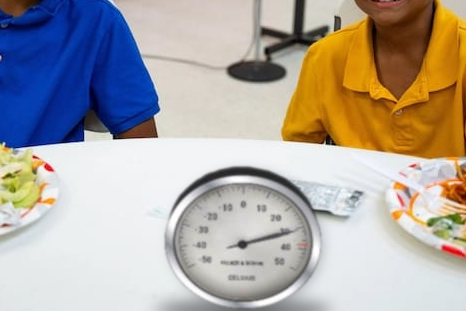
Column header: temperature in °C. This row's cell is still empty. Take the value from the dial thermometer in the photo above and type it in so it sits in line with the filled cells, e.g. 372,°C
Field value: 30,°C
